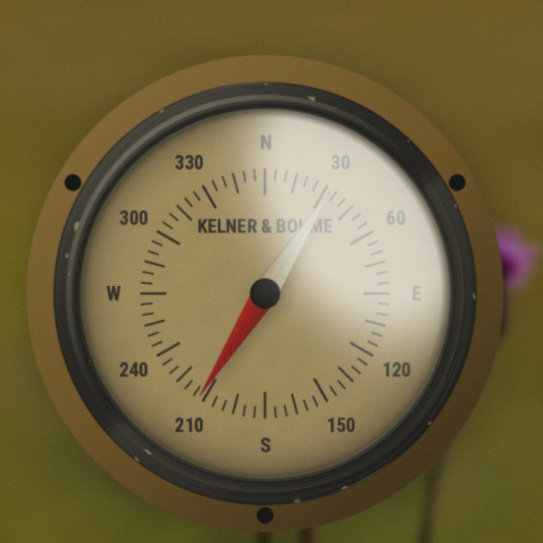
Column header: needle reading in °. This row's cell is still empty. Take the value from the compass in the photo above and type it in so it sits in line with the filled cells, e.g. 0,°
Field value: 212.5,°
